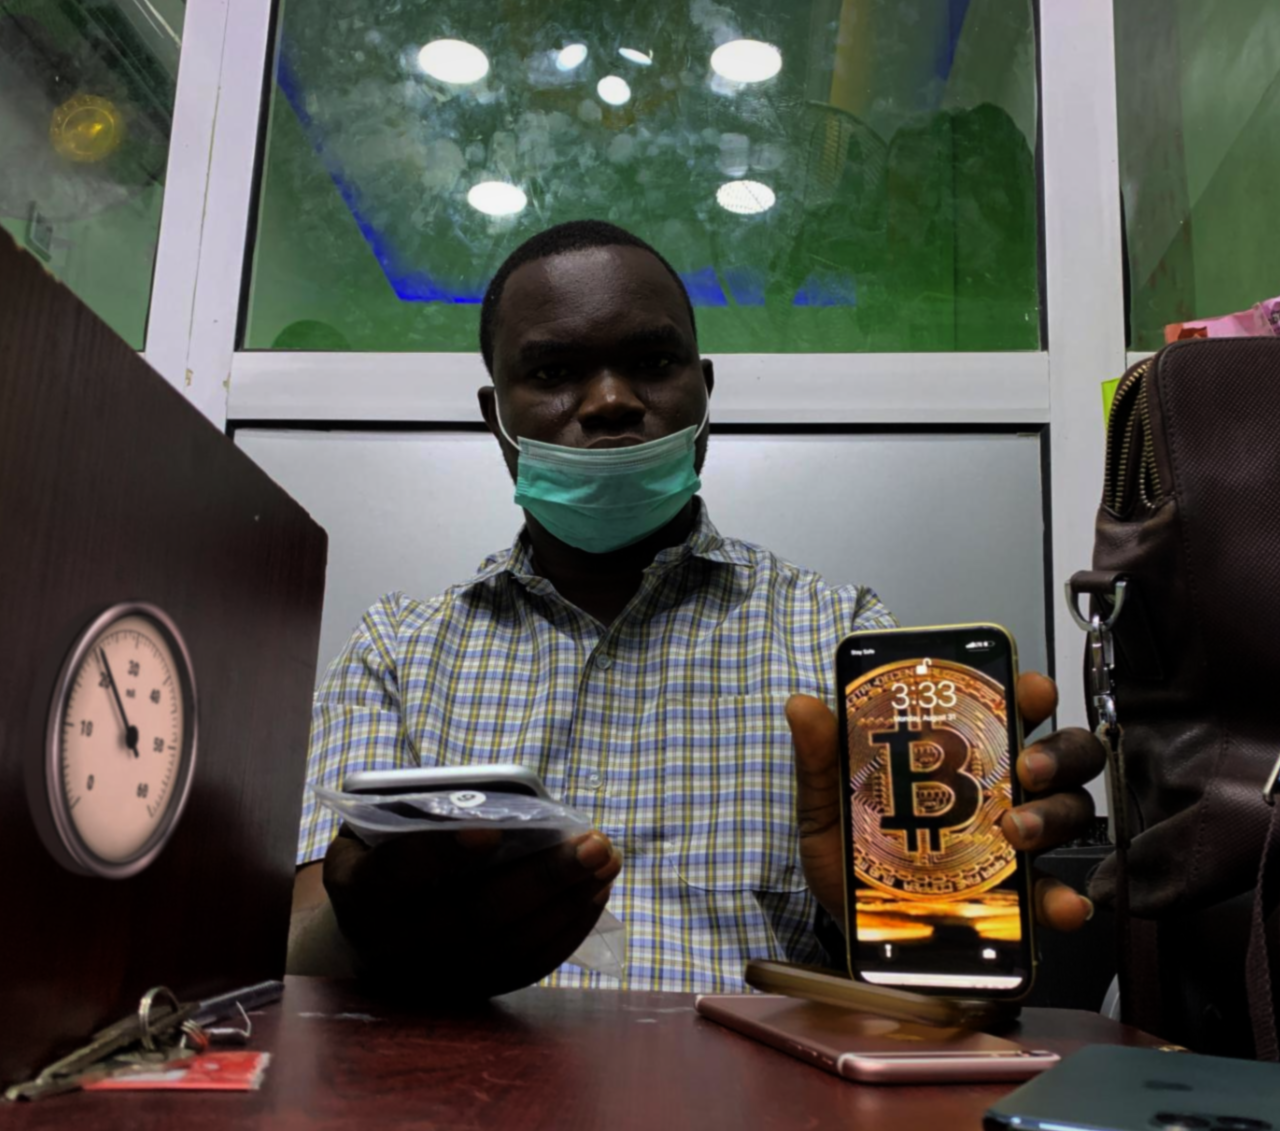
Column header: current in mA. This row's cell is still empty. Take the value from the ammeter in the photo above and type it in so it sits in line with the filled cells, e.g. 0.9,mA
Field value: 20,mA
